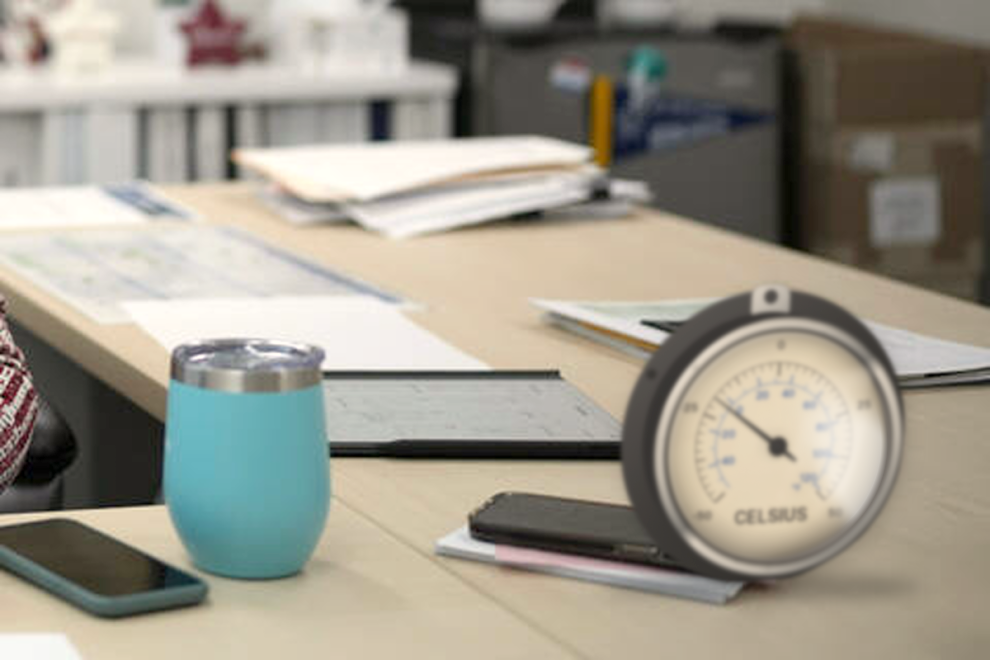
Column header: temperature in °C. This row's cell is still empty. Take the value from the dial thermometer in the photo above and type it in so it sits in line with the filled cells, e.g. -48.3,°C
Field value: -20,°C
